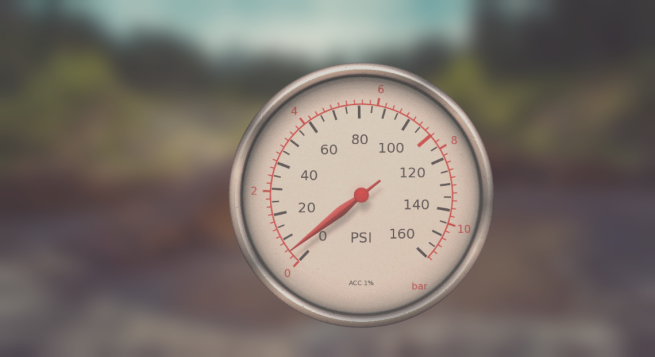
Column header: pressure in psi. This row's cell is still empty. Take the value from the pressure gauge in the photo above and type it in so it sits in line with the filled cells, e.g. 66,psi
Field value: 5,psi
